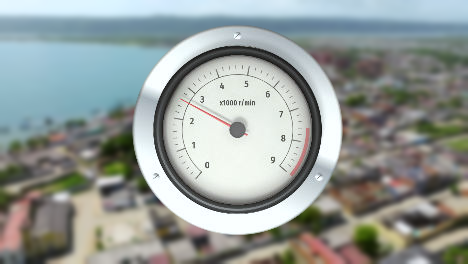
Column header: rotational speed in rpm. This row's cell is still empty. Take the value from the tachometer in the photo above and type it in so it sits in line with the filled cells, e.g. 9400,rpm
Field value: 2600,rpm
